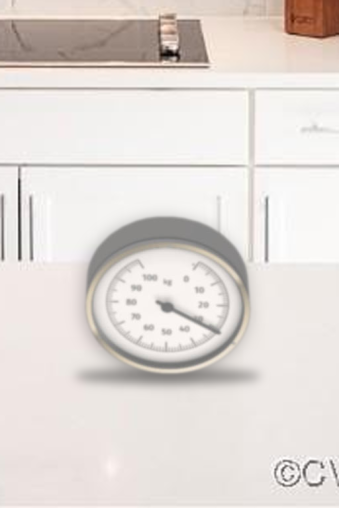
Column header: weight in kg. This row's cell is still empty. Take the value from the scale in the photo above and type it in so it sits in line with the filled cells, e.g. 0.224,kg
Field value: 30,kg
